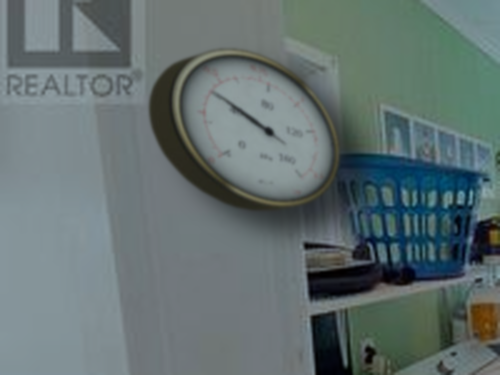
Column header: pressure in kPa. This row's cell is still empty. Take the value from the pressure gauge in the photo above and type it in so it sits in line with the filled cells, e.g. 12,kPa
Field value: 40,kPa
